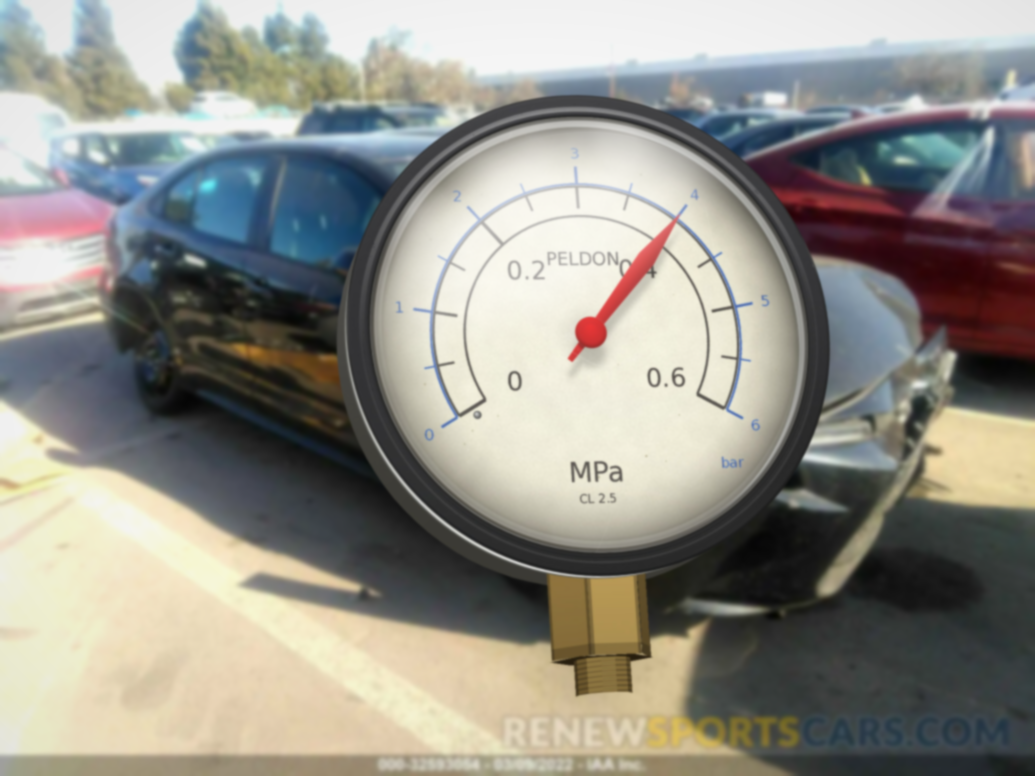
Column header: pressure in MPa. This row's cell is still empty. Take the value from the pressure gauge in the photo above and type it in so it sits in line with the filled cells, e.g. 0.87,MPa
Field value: 0.4,MPa
